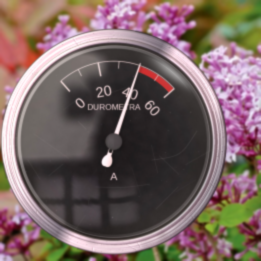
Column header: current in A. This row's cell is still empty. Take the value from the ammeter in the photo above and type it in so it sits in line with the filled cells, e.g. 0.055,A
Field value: 40,A
